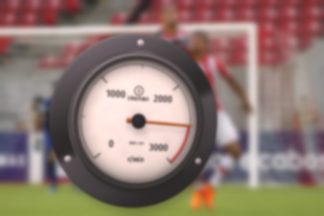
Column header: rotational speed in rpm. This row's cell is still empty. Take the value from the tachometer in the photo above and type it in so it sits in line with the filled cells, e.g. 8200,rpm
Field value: 2500,rpm
